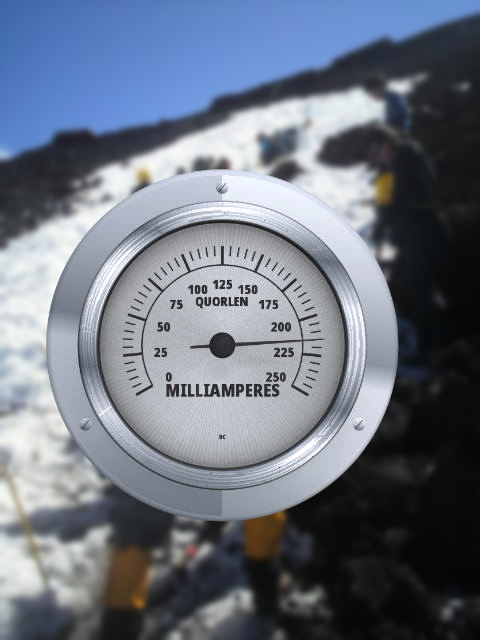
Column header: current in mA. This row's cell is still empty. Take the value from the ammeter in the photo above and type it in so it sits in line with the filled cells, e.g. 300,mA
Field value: 215,mA
